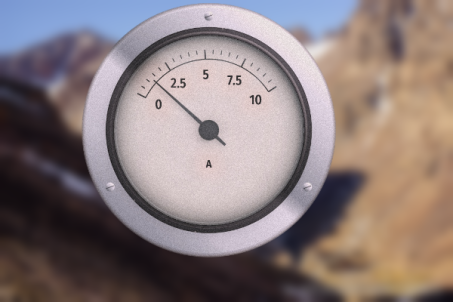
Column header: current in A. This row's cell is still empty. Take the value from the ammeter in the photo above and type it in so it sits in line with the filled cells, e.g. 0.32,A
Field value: 1.25,A
